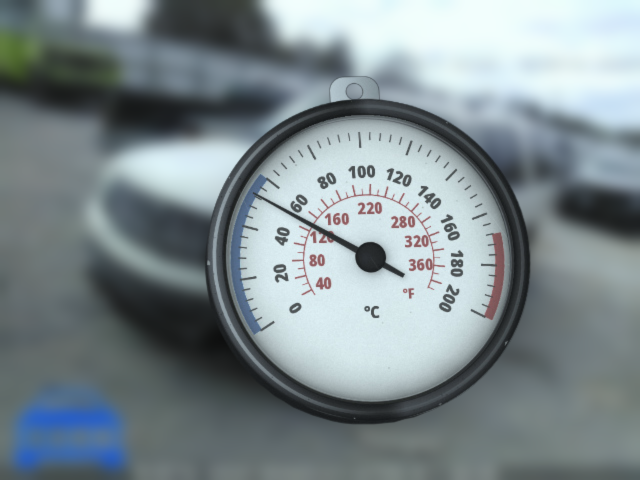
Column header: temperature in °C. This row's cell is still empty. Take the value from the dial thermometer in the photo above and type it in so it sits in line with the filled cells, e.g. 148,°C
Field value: 52,°C
